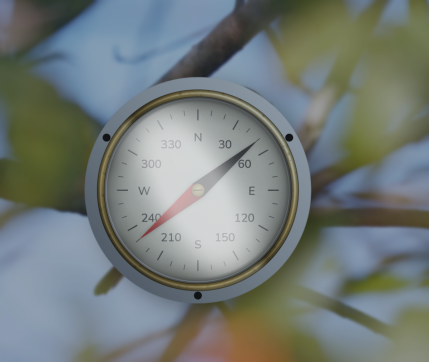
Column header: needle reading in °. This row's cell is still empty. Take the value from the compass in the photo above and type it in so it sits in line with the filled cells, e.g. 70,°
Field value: 230,°
